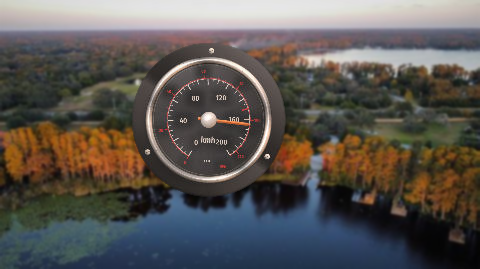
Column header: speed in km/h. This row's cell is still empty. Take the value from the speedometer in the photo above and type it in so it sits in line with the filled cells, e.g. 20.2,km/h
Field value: 165,km/h
